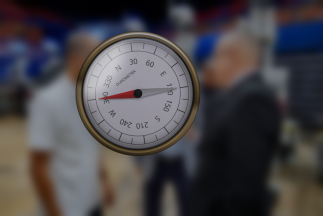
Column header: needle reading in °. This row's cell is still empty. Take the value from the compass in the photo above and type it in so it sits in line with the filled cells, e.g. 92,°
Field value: 300,°
